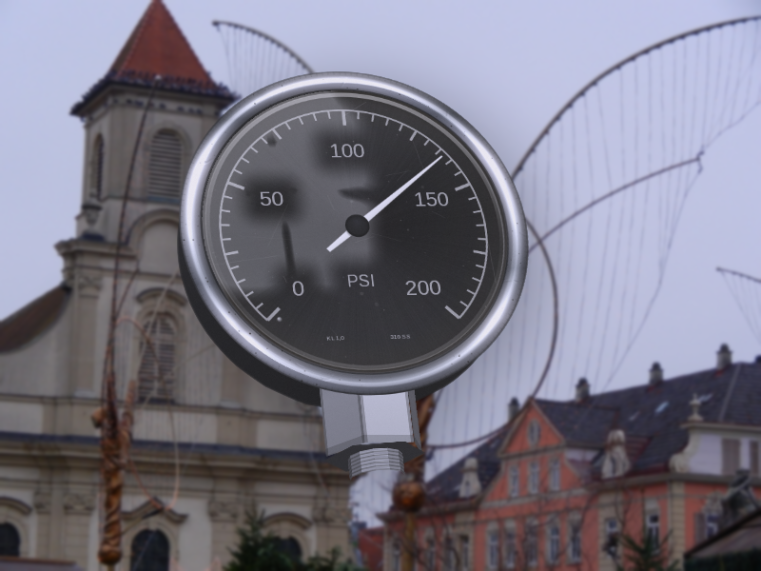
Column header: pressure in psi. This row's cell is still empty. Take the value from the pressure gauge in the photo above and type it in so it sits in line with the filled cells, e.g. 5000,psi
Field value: 137.5,psi
